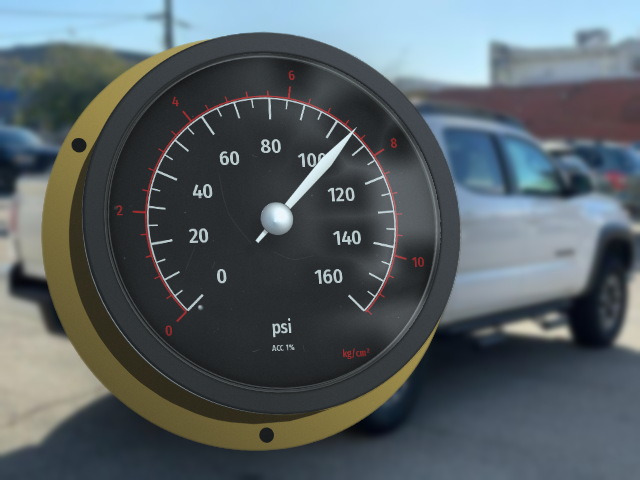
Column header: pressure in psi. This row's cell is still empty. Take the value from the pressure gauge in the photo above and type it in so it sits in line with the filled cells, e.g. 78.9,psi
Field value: 105,psi
